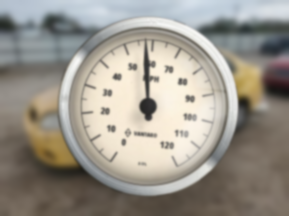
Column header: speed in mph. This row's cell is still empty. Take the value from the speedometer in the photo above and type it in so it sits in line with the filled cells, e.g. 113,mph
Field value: 57.5,mph
